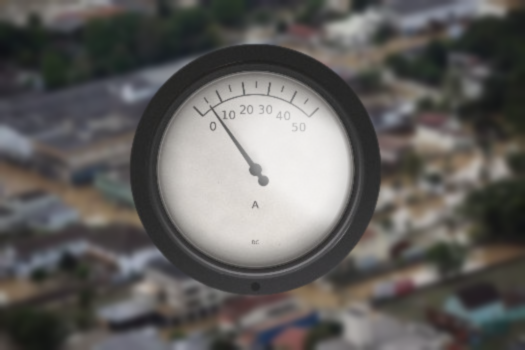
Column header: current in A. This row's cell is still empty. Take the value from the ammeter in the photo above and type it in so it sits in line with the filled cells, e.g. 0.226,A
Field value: 5,A
